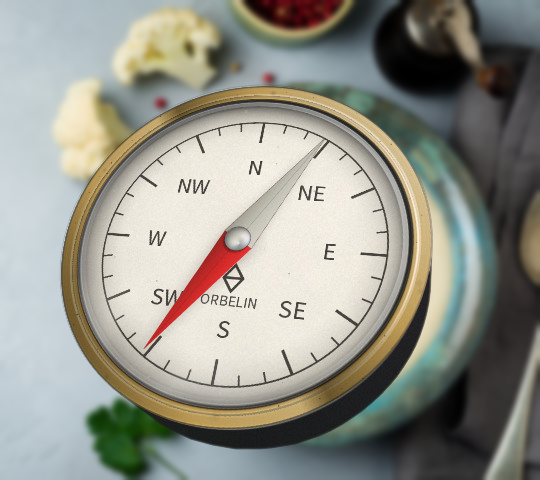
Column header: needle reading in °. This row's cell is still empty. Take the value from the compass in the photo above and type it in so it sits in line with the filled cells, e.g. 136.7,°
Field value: 210,°
